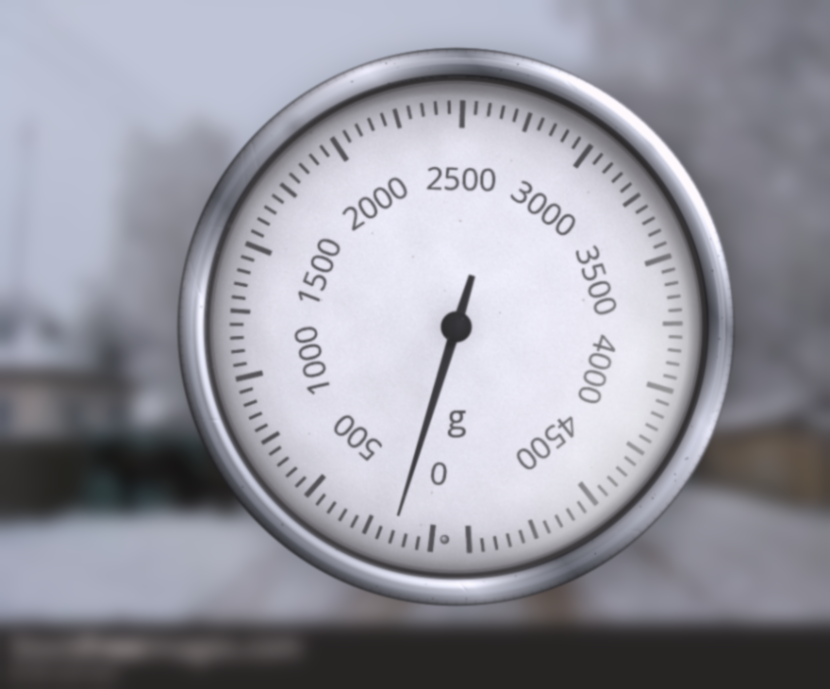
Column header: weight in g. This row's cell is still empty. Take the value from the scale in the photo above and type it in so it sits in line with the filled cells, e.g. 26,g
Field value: 150,g
